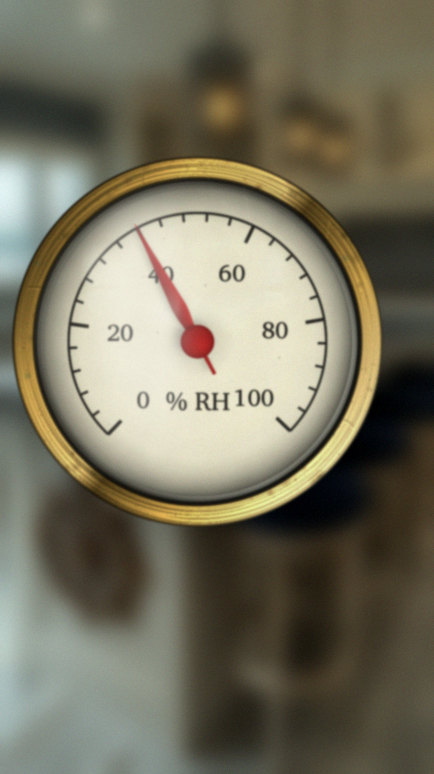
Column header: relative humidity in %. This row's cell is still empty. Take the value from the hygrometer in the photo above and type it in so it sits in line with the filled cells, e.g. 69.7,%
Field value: 40,%
